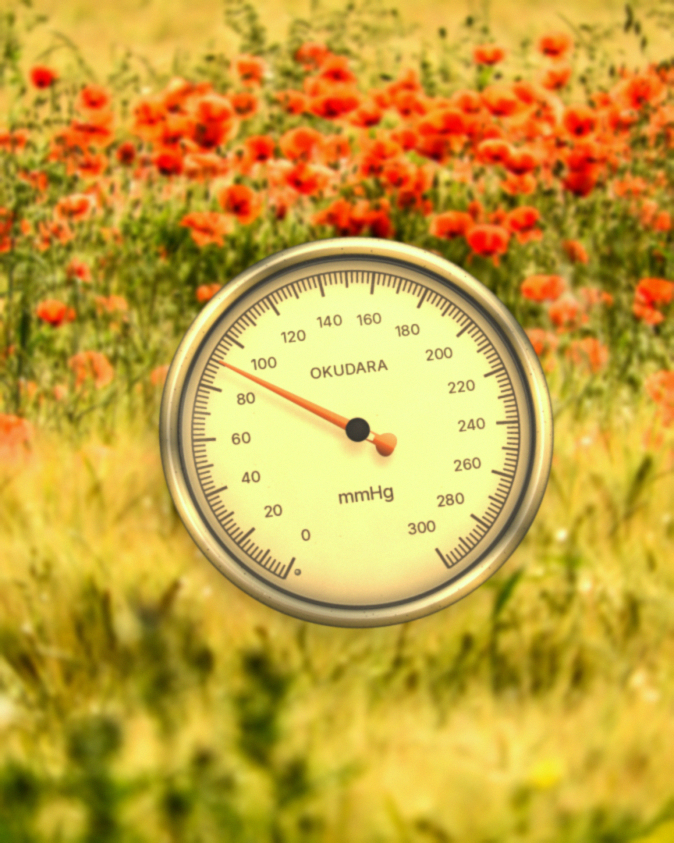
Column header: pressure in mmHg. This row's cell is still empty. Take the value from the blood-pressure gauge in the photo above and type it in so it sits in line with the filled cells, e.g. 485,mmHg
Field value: 90,mmHg
